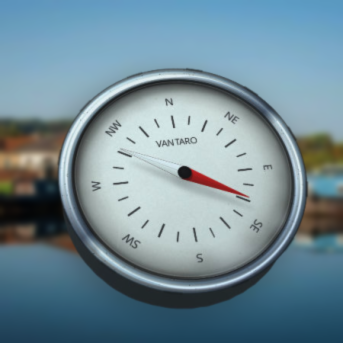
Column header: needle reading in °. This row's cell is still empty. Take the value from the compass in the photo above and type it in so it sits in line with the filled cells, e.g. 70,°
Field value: 120,°
